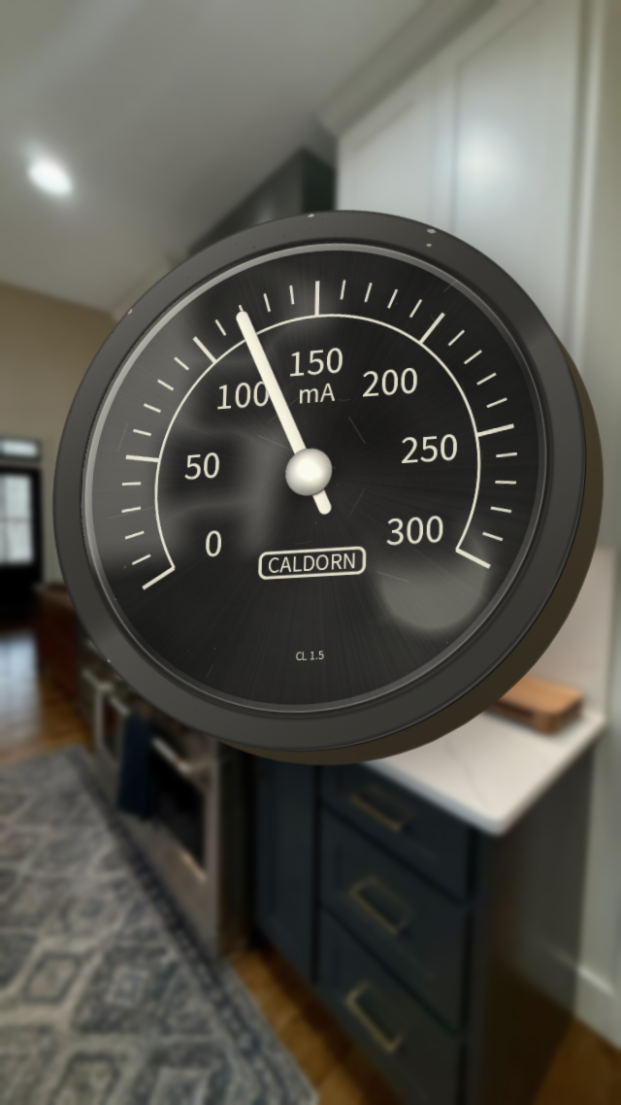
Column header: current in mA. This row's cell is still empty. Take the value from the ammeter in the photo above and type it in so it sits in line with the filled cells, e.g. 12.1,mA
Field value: 120,mA
